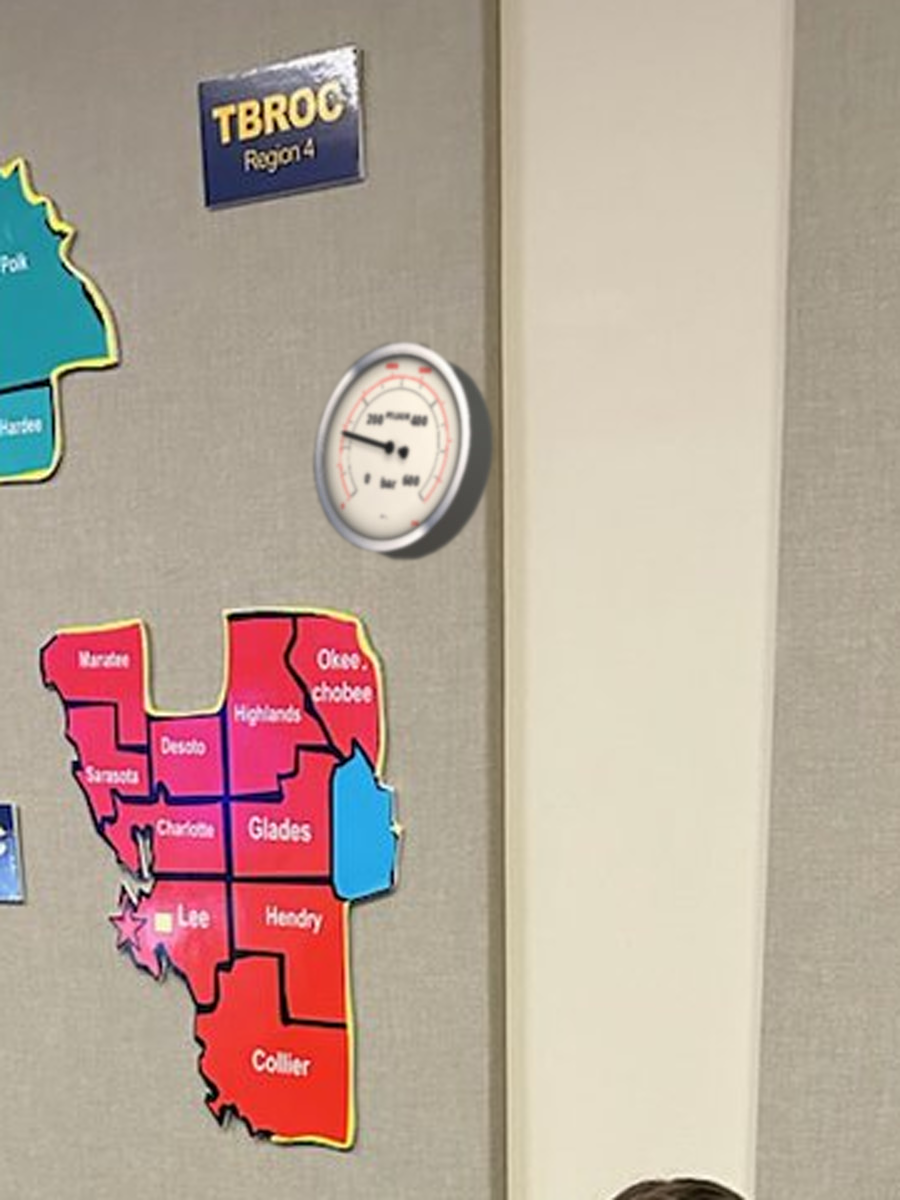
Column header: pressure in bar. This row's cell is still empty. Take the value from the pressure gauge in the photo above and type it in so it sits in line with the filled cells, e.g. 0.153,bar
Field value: 125,bar
